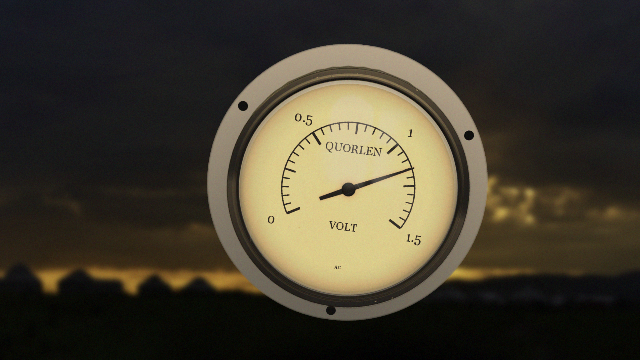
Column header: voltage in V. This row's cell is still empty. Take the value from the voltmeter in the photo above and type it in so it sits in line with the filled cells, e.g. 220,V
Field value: 1.15,V
